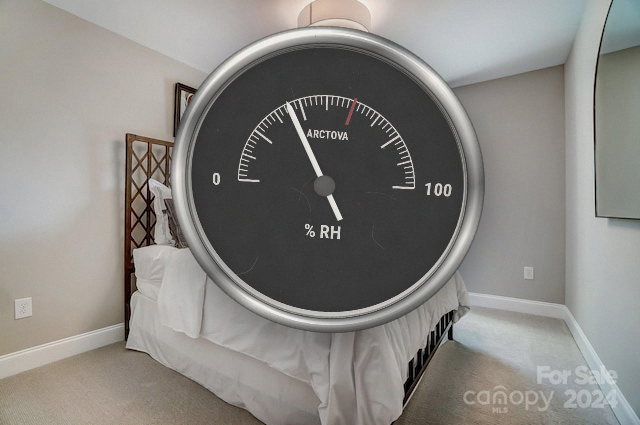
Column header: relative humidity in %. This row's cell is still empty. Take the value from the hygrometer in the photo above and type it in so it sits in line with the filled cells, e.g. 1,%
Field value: 36,%
